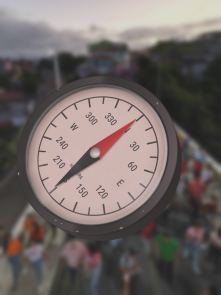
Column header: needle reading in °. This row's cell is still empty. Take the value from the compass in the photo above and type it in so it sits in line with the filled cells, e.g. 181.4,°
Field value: 0,°
